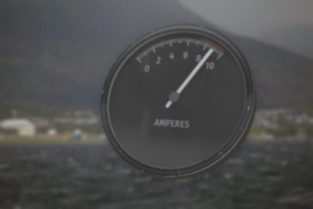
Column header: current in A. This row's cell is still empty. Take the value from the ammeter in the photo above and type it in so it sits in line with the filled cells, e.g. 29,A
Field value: 9,A
